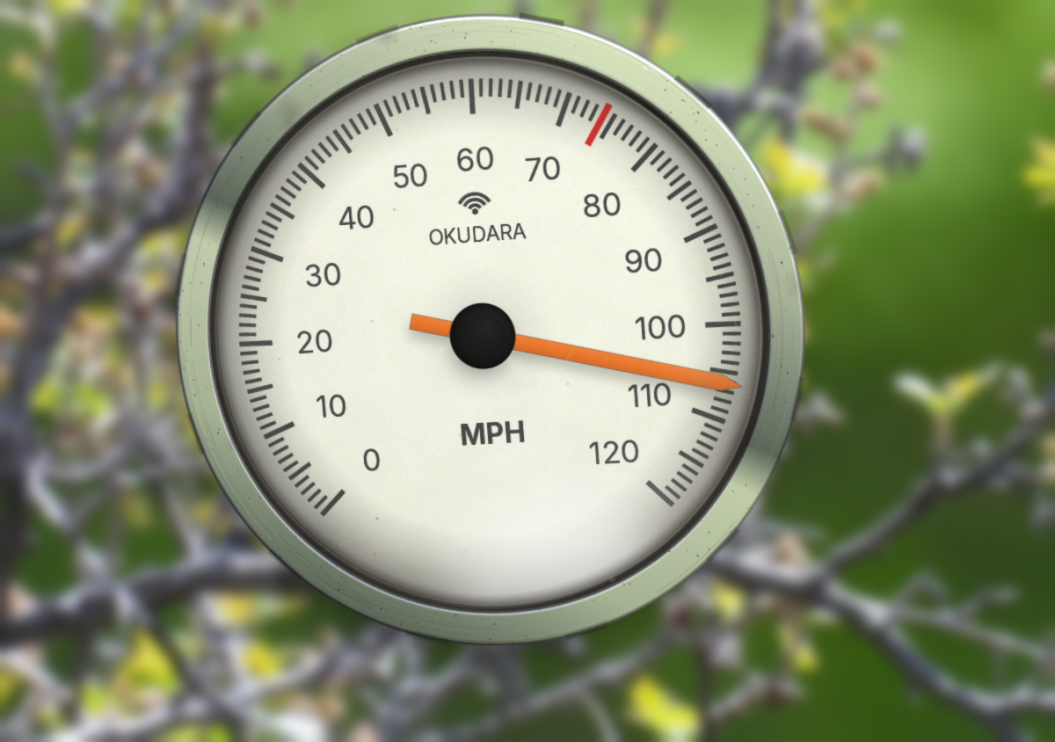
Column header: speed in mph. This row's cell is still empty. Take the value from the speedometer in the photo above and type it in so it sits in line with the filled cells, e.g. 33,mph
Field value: 106,mph
